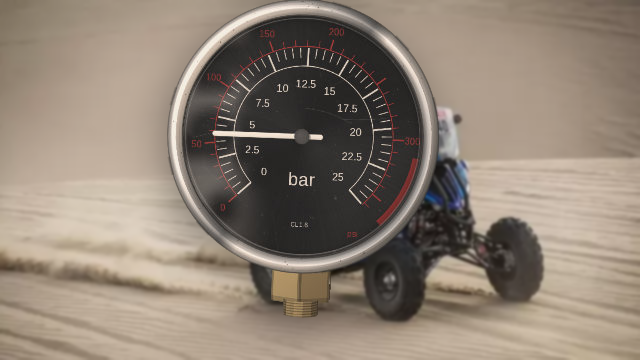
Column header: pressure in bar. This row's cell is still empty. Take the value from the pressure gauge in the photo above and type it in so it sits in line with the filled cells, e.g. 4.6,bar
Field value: 4,bar
